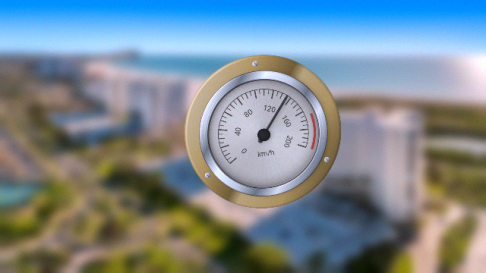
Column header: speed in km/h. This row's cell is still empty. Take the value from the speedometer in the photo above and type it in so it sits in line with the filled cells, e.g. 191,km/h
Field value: 135,km/h
